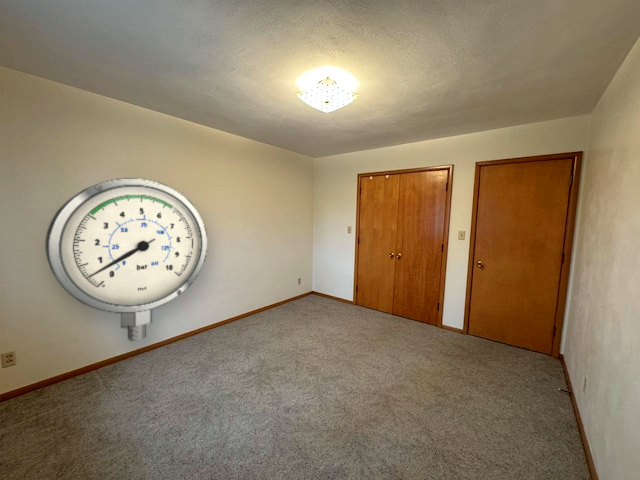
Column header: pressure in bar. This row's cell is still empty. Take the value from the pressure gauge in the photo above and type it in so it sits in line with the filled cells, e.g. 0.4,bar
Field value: 0.5,bar
